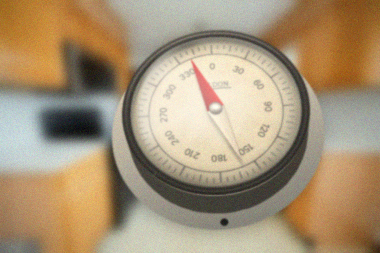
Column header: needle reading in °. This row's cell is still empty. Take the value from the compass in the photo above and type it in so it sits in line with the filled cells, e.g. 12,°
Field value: 340,°
